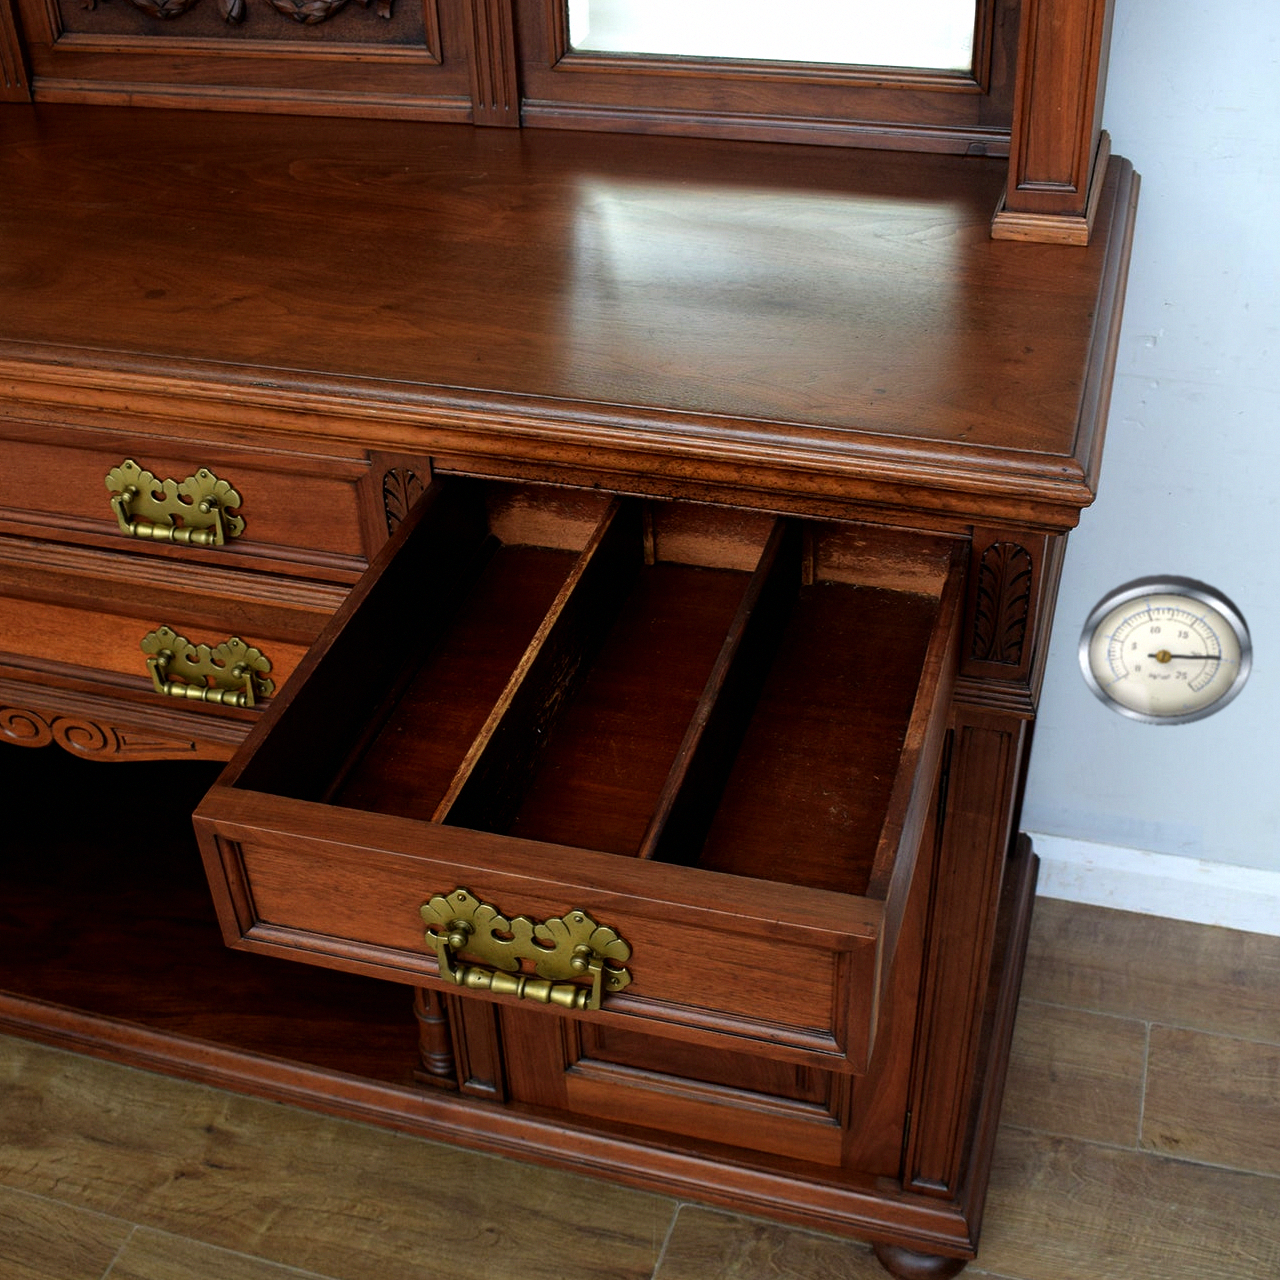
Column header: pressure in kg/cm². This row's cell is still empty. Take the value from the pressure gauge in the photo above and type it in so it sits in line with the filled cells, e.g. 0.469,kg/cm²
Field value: 20,kg/cm²
